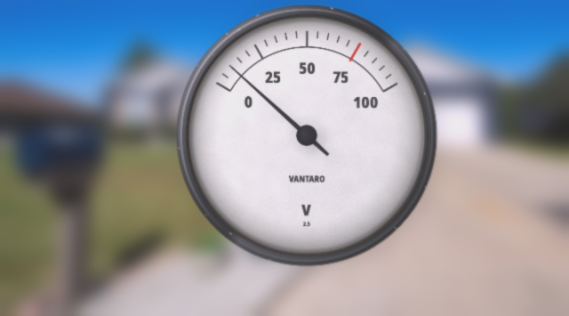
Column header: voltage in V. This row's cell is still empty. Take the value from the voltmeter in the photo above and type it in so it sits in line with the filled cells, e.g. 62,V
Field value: 10,V
